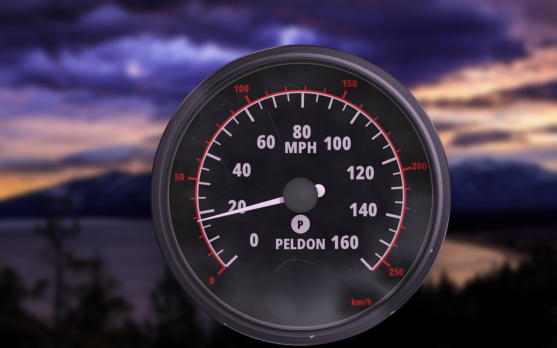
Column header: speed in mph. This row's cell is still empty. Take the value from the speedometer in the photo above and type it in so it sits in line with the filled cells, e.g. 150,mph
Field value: 17.5,mph
